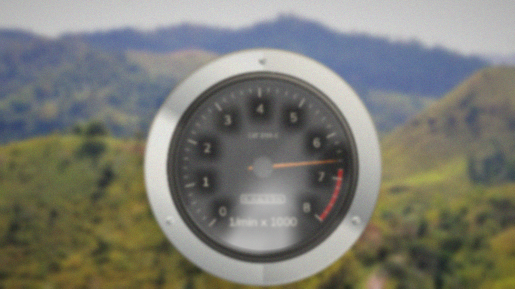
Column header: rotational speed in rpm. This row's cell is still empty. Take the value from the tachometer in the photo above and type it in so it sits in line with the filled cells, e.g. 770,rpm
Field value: 6600,rpm
